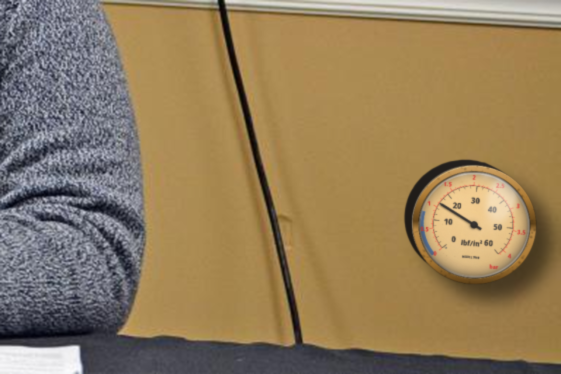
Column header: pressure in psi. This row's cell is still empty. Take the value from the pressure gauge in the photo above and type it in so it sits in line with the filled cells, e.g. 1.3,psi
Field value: 16,psi
